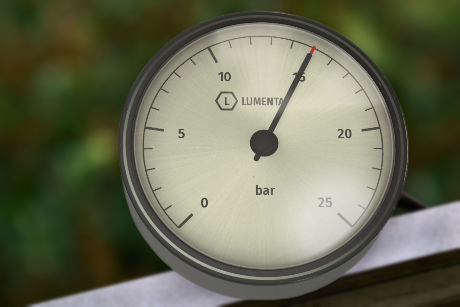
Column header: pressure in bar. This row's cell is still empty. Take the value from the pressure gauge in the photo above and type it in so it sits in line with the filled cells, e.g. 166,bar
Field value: 15,bar
